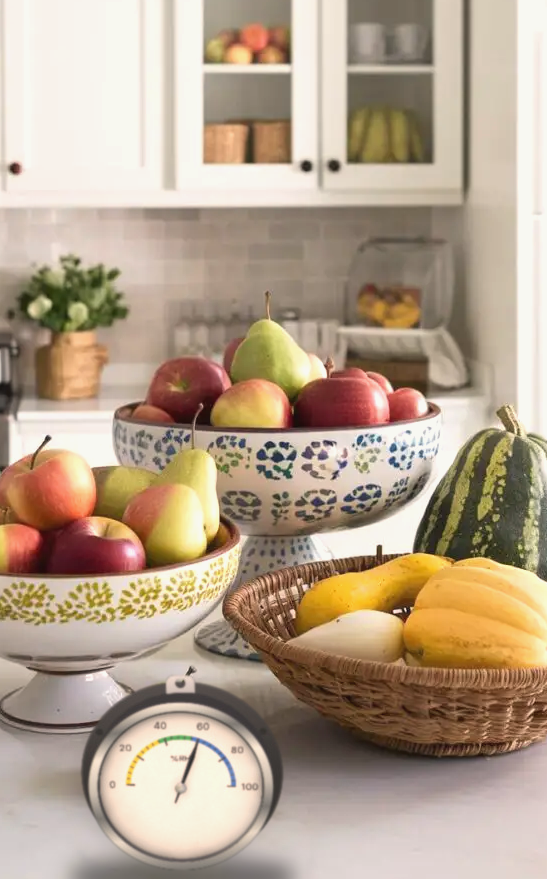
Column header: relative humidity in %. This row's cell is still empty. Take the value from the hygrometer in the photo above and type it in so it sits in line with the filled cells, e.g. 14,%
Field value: 60,%
